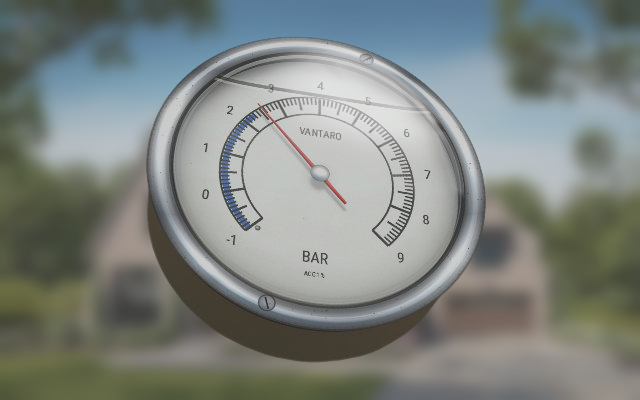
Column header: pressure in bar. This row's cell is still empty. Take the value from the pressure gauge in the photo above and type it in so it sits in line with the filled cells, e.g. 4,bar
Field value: 2.5,bar
